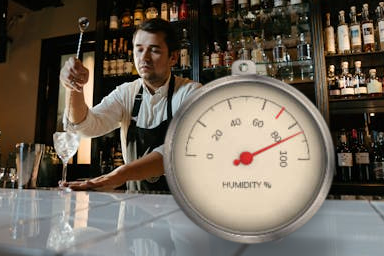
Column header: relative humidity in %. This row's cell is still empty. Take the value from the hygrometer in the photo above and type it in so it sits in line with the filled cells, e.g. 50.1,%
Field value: 85,%
